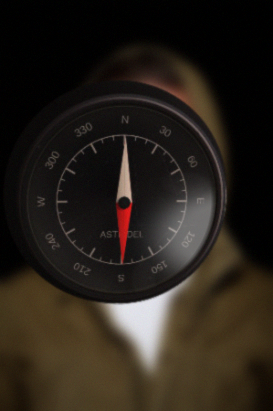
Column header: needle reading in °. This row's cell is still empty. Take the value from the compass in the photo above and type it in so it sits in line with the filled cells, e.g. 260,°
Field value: 180,°
